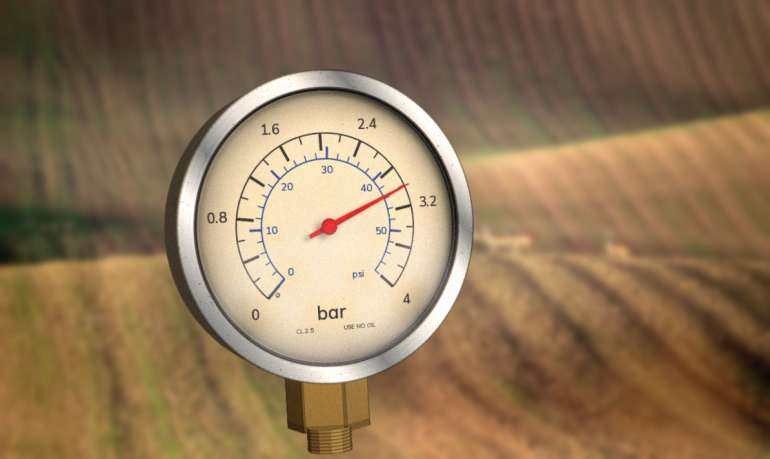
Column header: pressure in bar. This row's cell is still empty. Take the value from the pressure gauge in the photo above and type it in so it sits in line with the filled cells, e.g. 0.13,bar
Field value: 3,bar
